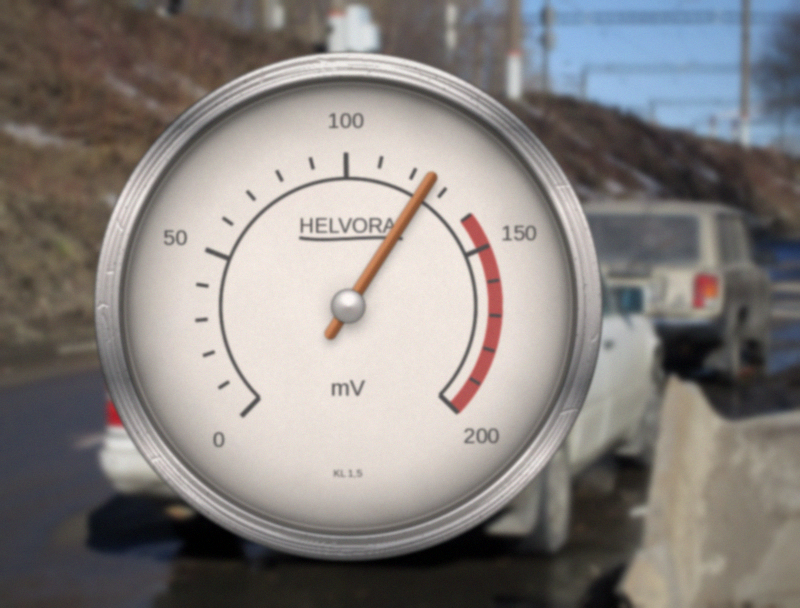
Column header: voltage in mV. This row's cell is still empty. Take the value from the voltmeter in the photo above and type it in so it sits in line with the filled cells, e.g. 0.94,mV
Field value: 125,mV
